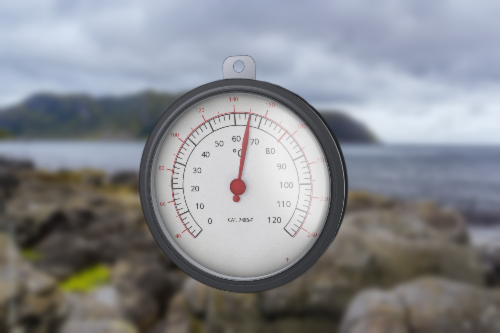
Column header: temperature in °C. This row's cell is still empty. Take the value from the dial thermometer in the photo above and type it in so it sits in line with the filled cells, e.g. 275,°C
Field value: 66,°C
